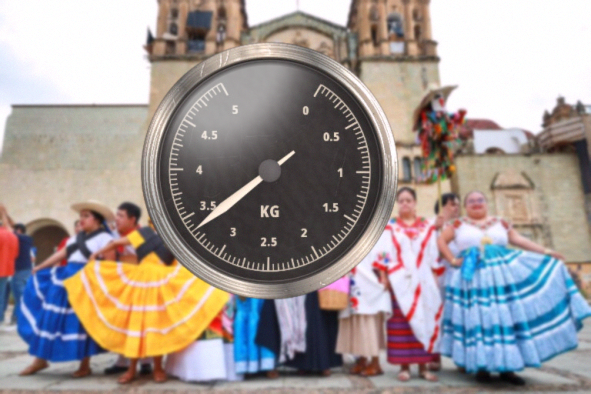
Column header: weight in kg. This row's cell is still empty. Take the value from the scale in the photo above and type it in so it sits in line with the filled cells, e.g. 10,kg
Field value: 3.35,kg
